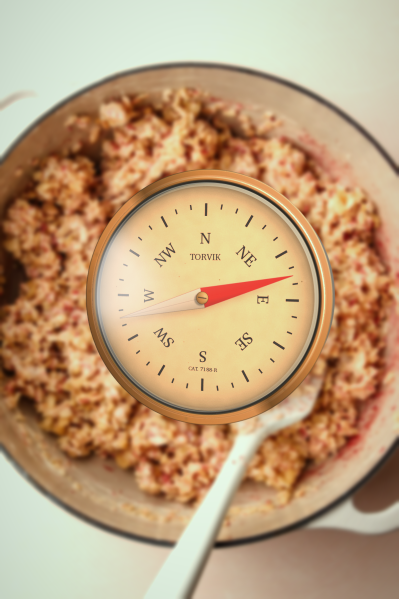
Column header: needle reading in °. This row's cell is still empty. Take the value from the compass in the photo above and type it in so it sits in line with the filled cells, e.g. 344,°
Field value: 75,°
